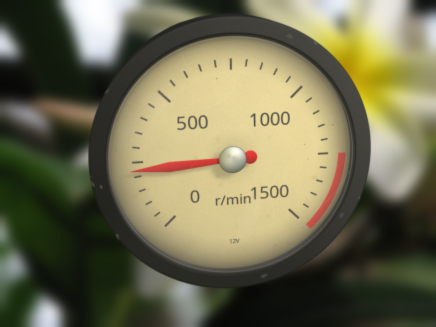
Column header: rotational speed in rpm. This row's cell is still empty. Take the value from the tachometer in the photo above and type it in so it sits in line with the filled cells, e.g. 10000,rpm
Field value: 225,rpm
